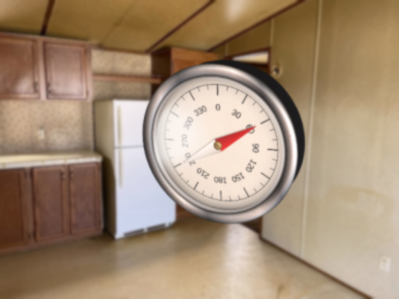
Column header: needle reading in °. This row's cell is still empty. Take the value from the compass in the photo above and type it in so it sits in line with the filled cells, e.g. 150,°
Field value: 60,°
